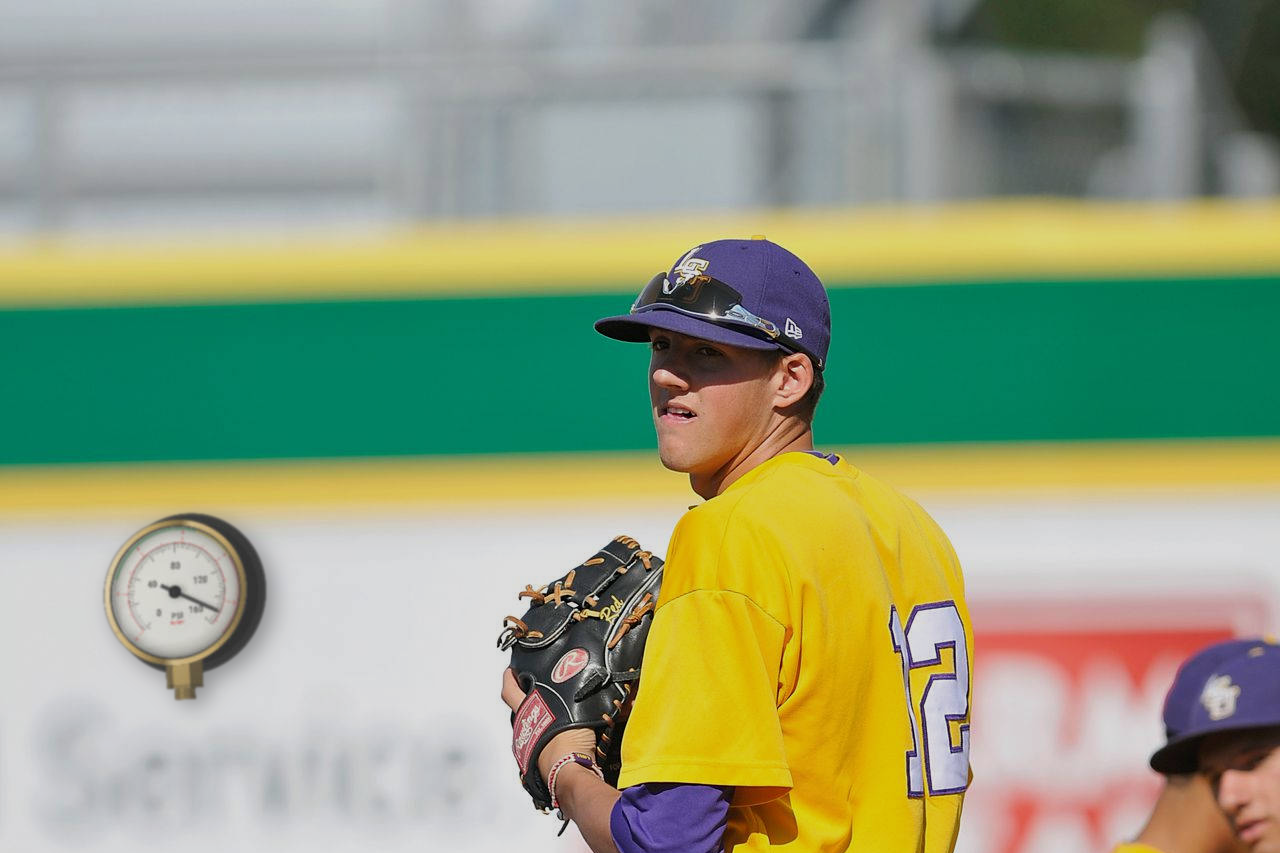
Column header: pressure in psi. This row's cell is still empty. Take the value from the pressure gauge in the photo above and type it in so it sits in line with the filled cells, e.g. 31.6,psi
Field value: 150,psi
